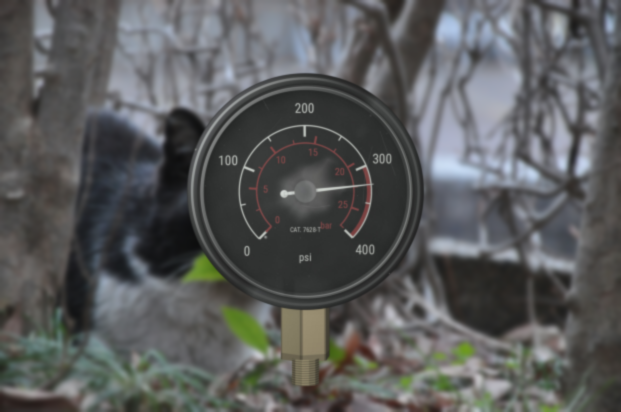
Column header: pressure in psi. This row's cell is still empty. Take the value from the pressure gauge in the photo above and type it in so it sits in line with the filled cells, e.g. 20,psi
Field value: 325,psi
